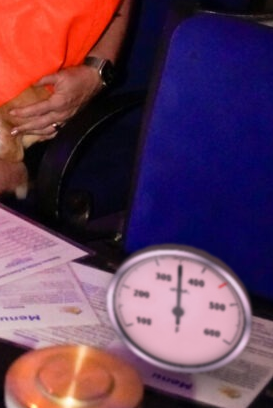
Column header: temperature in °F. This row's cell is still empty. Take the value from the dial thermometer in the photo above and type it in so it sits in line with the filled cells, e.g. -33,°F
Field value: 350,°F
